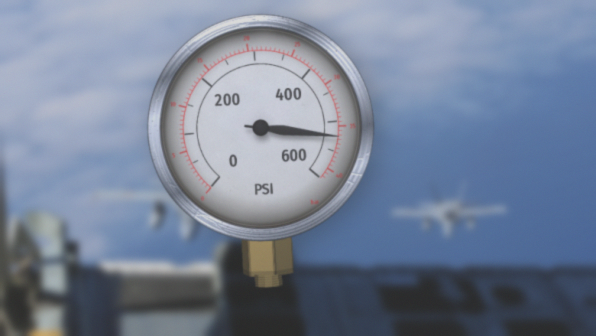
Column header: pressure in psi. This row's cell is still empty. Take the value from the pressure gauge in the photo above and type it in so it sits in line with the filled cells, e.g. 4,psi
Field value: 525,psi
